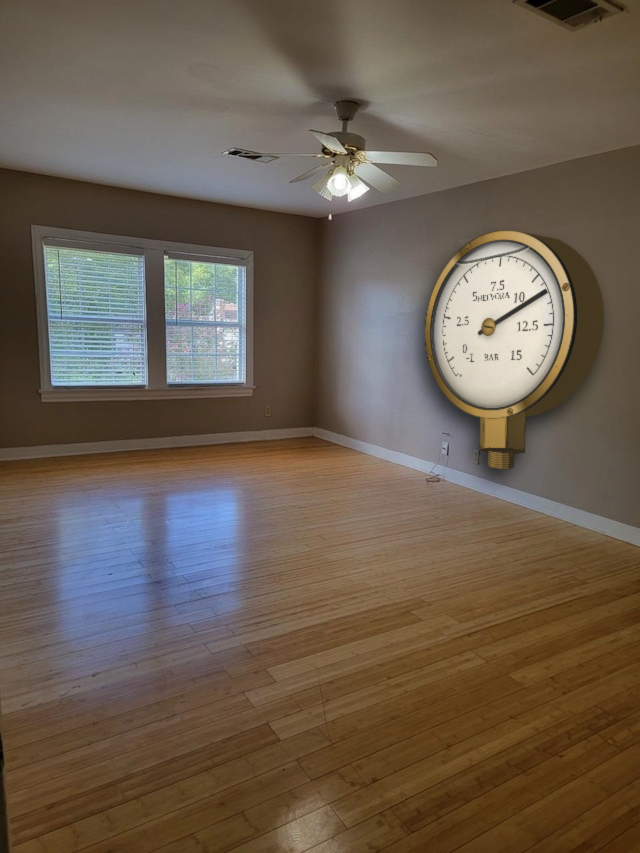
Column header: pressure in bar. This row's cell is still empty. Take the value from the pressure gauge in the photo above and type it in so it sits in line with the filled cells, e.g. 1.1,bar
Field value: 11,bar
